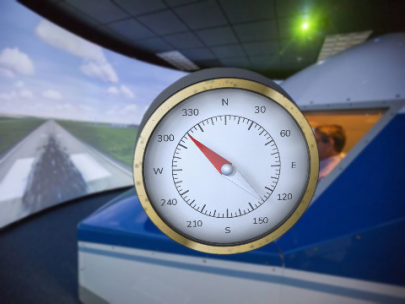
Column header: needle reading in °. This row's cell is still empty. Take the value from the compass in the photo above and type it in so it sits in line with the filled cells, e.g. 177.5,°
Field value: 315,°
